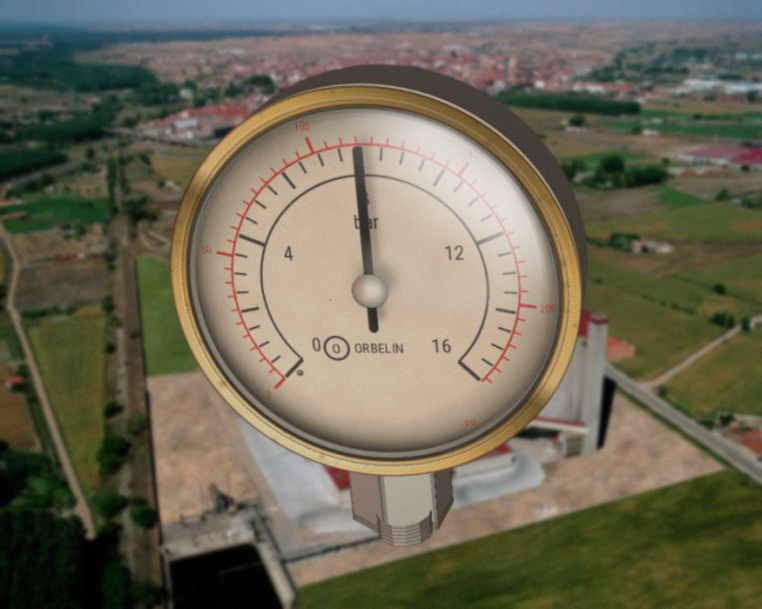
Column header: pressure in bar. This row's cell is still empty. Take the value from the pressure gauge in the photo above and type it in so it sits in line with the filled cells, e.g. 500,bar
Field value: 8,bar
